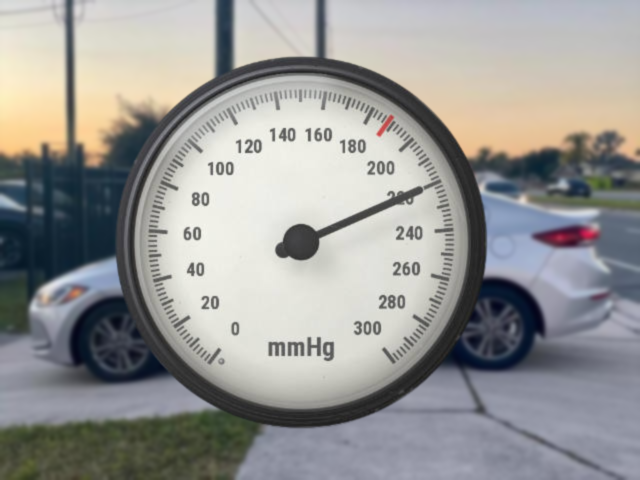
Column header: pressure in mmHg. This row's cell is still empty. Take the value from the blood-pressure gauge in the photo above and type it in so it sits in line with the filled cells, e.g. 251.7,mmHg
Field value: 220,mmHg
